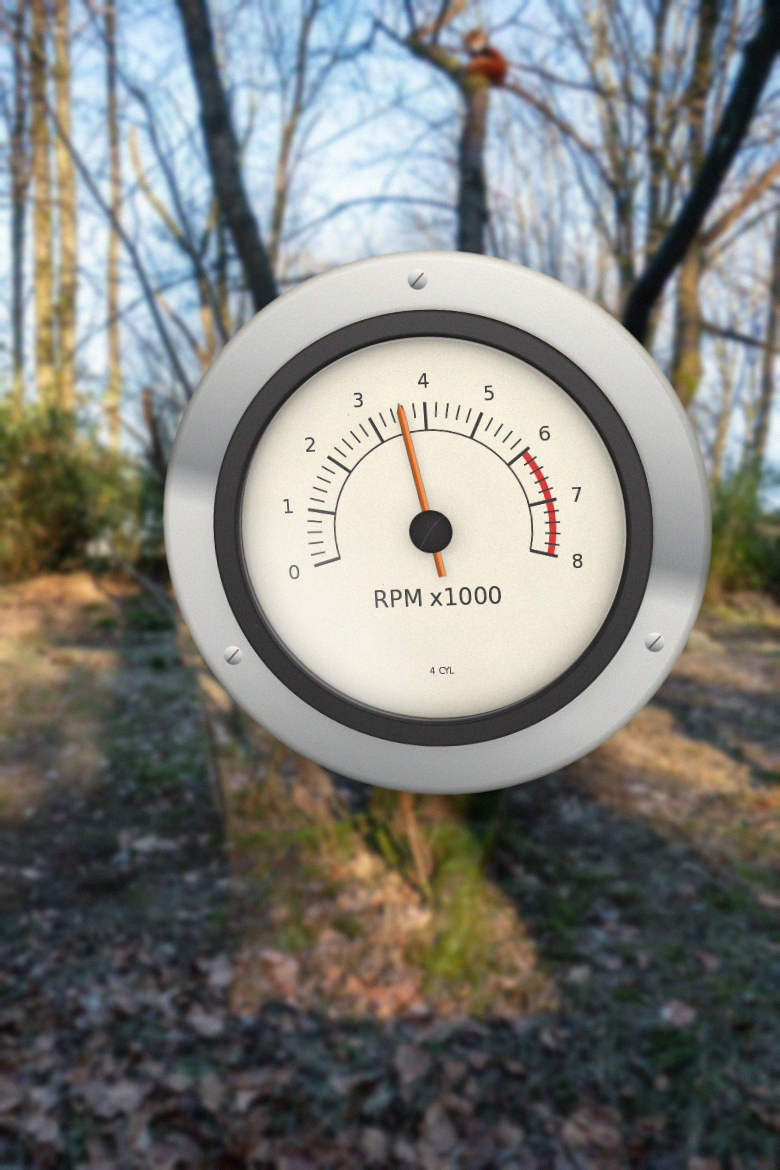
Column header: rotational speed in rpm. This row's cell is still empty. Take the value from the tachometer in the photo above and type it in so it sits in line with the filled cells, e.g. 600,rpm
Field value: 3600,rpm
